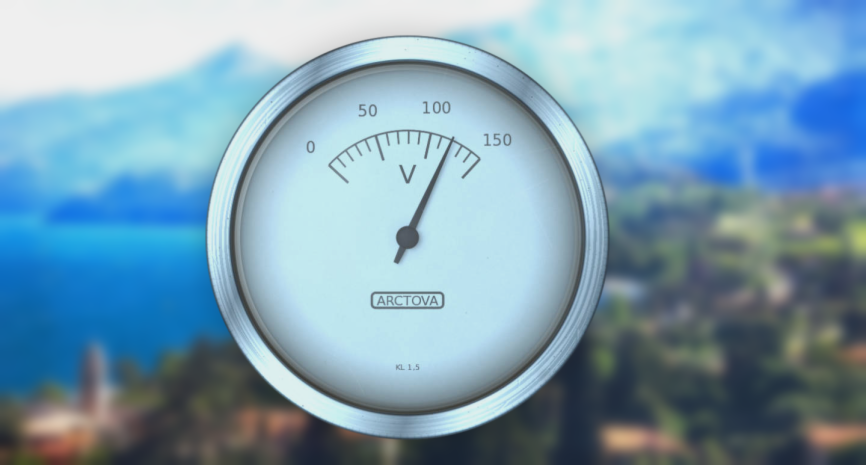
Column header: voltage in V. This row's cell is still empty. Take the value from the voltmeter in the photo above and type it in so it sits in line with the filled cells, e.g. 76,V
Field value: 120,V
